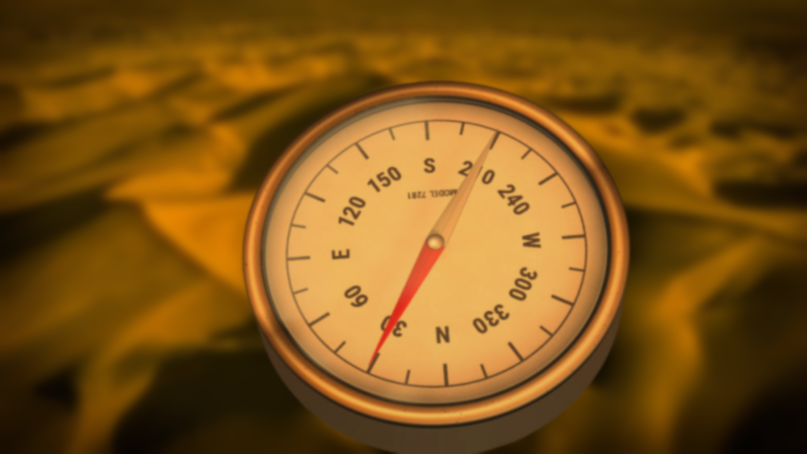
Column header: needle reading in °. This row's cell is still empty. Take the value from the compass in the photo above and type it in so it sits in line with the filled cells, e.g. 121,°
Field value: 30,°
